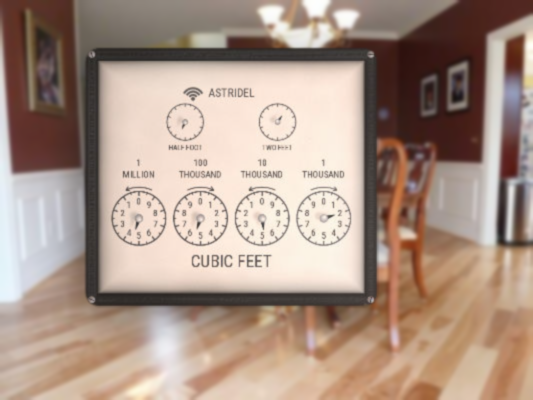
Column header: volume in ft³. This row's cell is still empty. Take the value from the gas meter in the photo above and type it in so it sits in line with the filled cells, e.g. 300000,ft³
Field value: 455200,ft³
